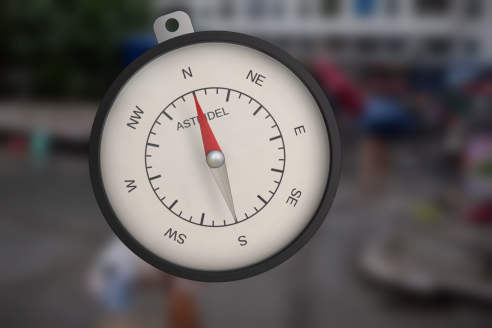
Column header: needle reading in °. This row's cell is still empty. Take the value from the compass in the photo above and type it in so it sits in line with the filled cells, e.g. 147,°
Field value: 0,°
